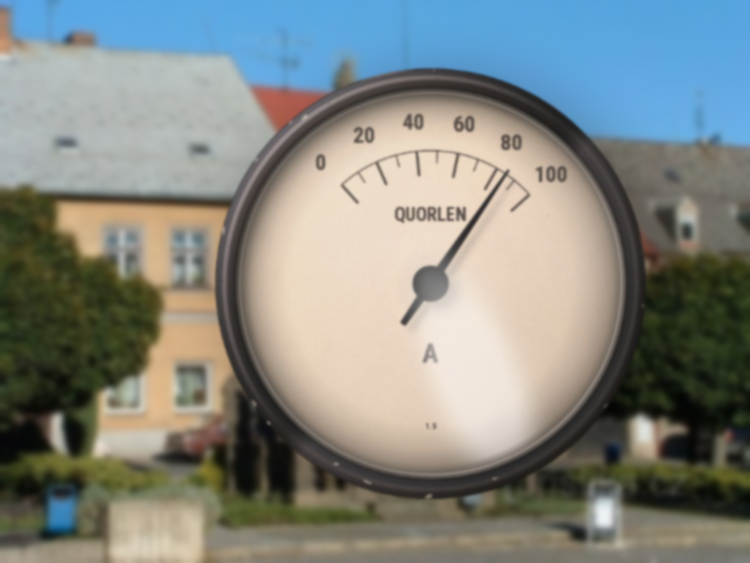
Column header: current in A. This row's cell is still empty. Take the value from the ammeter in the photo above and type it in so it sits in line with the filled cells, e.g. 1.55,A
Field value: 85,A
